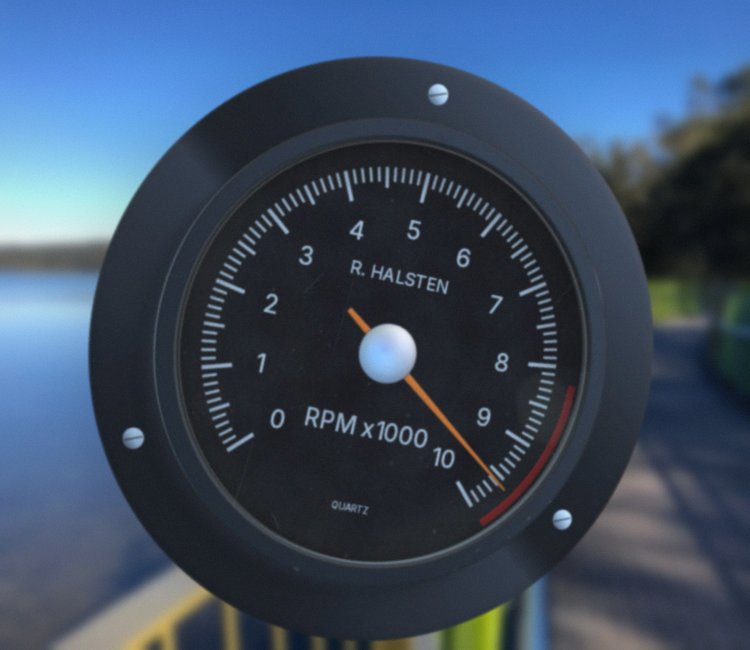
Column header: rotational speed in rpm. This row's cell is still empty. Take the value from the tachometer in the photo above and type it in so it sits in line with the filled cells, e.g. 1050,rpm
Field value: 9600,rpm
